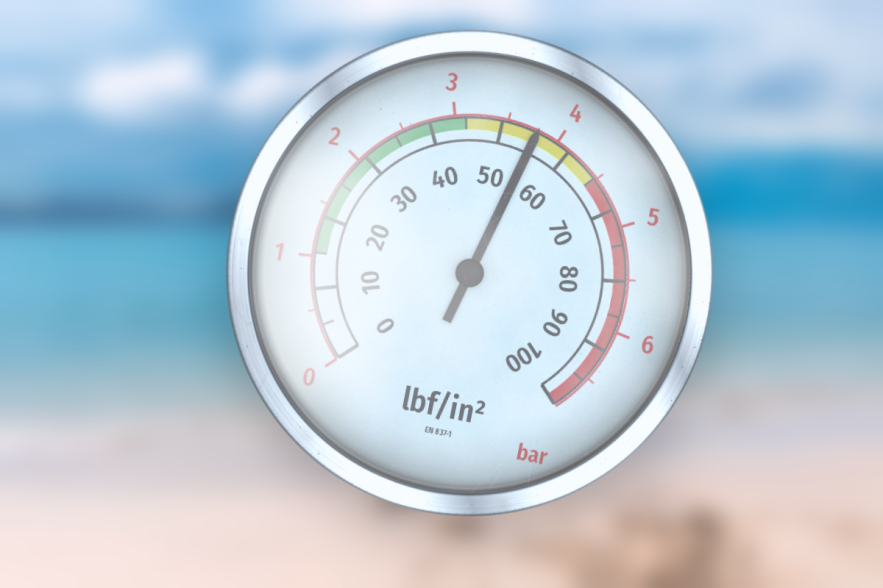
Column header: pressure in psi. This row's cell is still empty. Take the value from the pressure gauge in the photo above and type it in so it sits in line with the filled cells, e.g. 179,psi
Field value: 55,psi
